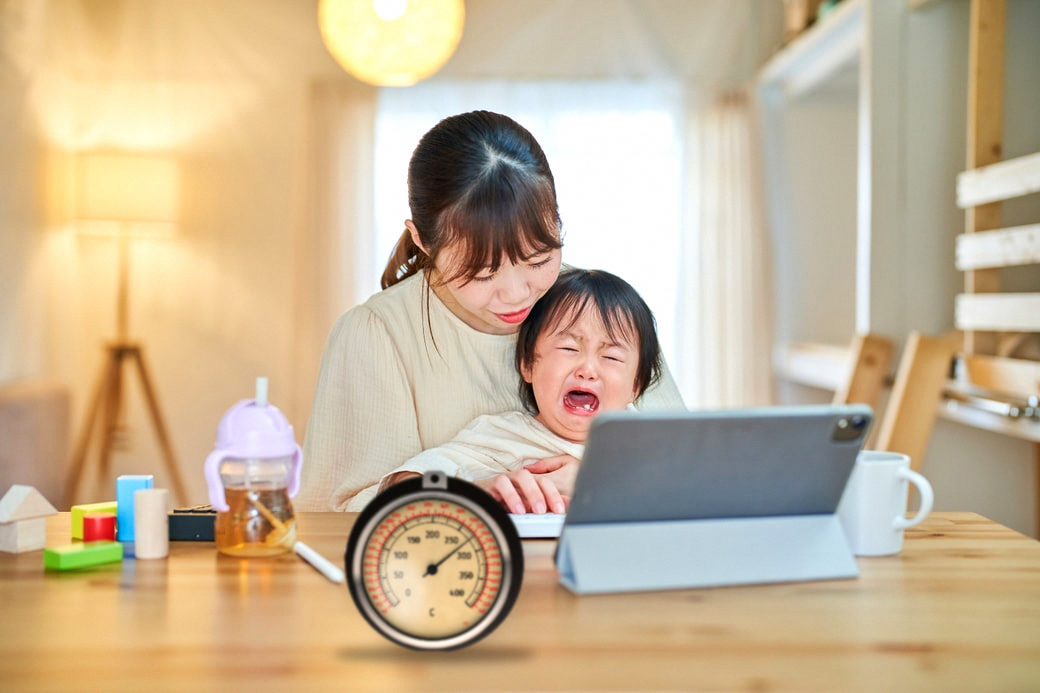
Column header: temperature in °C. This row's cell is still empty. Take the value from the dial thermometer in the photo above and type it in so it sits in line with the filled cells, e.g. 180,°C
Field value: 275,°C
